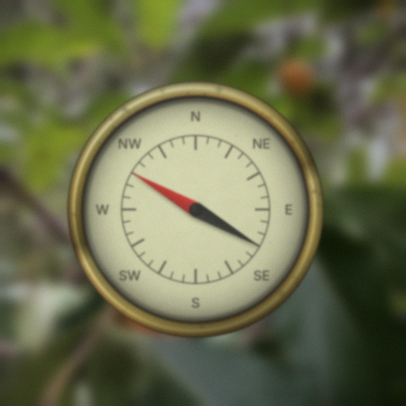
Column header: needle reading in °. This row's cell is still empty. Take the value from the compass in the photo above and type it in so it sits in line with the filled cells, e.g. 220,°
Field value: 300,°
